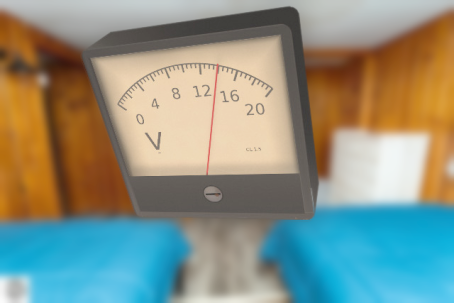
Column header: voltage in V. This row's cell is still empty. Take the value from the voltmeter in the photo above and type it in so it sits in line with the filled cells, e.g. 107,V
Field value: 14,V
